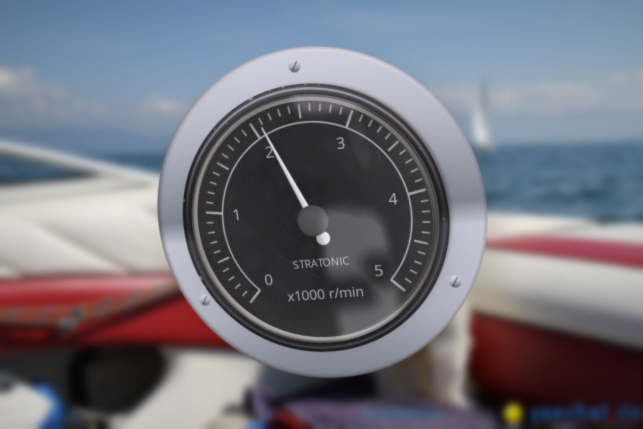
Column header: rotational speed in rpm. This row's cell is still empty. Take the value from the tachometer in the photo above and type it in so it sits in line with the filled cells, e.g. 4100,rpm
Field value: 2100,rpm
